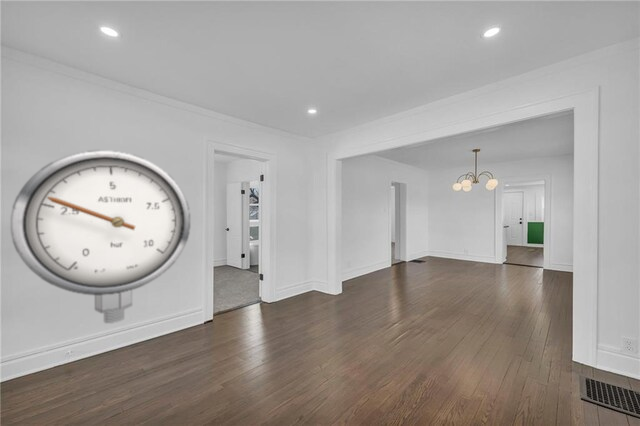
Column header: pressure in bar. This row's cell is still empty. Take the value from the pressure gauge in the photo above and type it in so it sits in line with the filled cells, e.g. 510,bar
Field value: 2.75,bar
